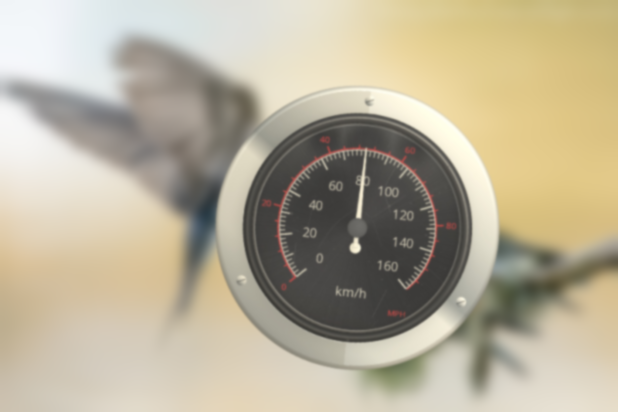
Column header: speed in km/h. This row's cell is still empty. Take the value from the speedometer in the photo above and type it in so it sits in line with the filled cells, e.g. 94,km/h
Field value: 80,km/h
